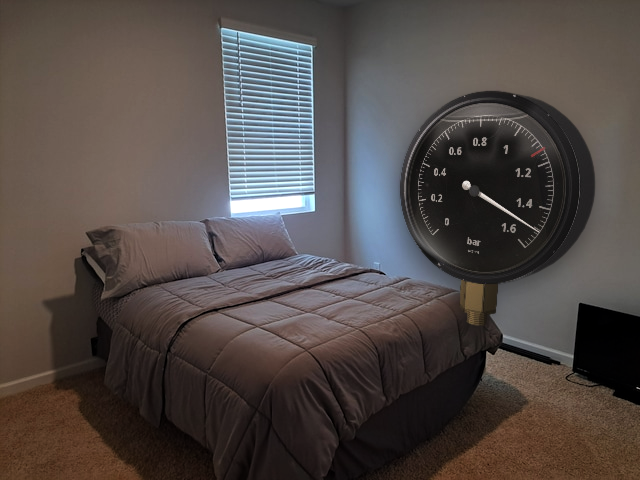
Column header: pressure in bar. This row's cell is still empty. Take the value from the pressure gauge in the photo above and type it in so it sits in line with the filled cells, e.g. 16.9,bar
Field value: 1.5,bar
